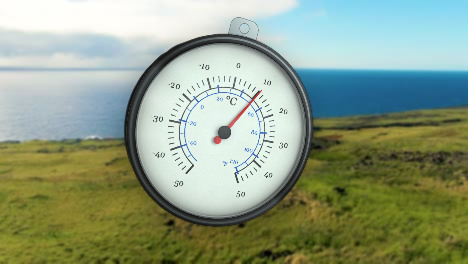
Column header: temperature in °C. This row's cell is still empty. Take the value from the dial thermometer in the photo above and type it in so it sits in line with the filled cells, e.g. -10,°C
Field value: 10,°C
